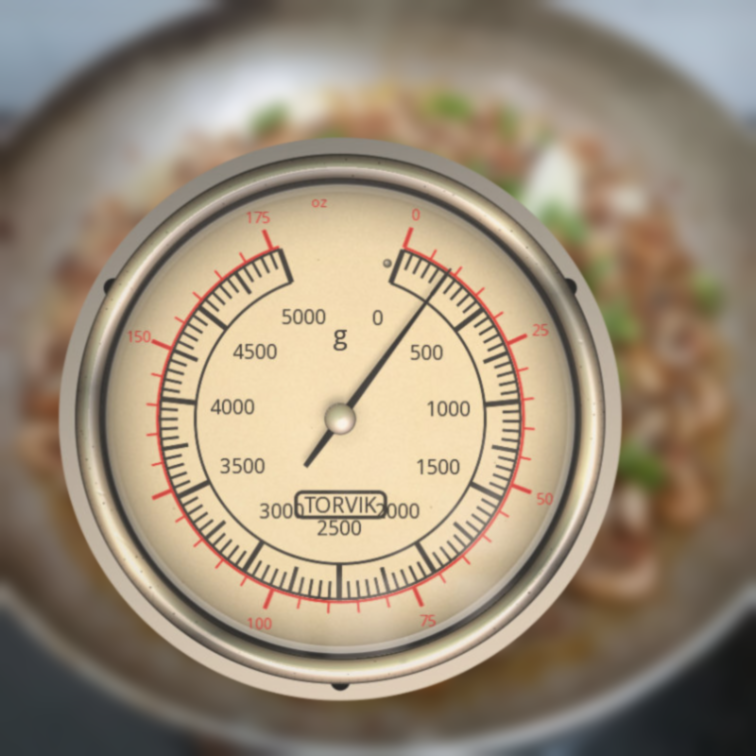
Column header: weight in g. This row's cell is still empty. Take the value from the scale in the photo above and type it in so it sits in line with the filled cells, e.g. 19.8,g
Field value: 250,g
